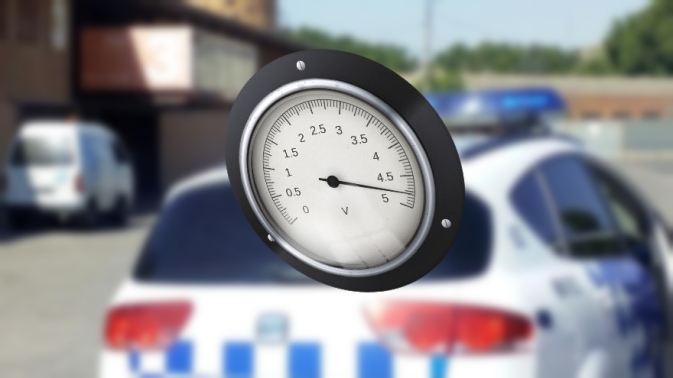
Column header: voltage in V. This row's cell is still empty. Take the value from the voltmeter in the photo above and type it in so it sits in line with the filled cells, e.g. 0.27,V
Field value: 4.75,V
